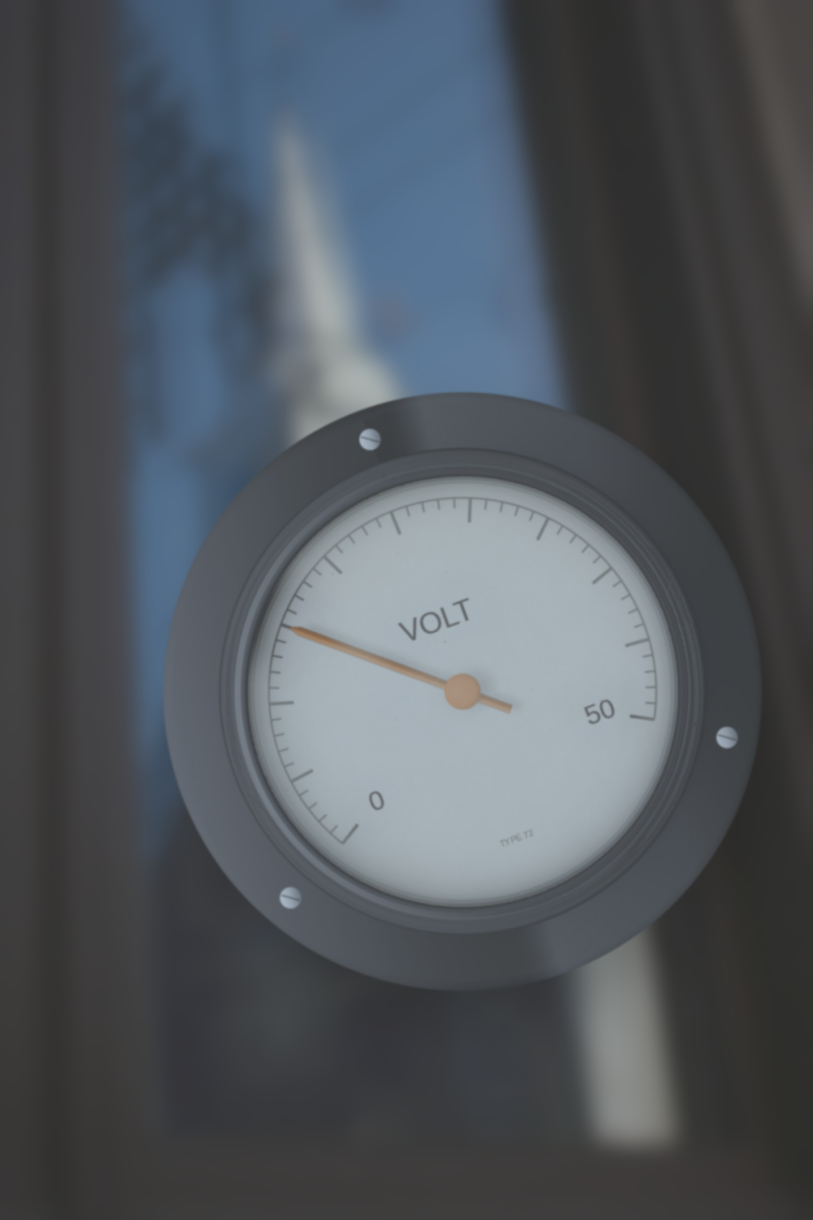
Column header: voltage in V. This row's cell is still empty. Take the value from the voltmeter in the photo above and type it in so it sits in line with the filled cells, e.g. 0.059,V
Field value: 15,V
